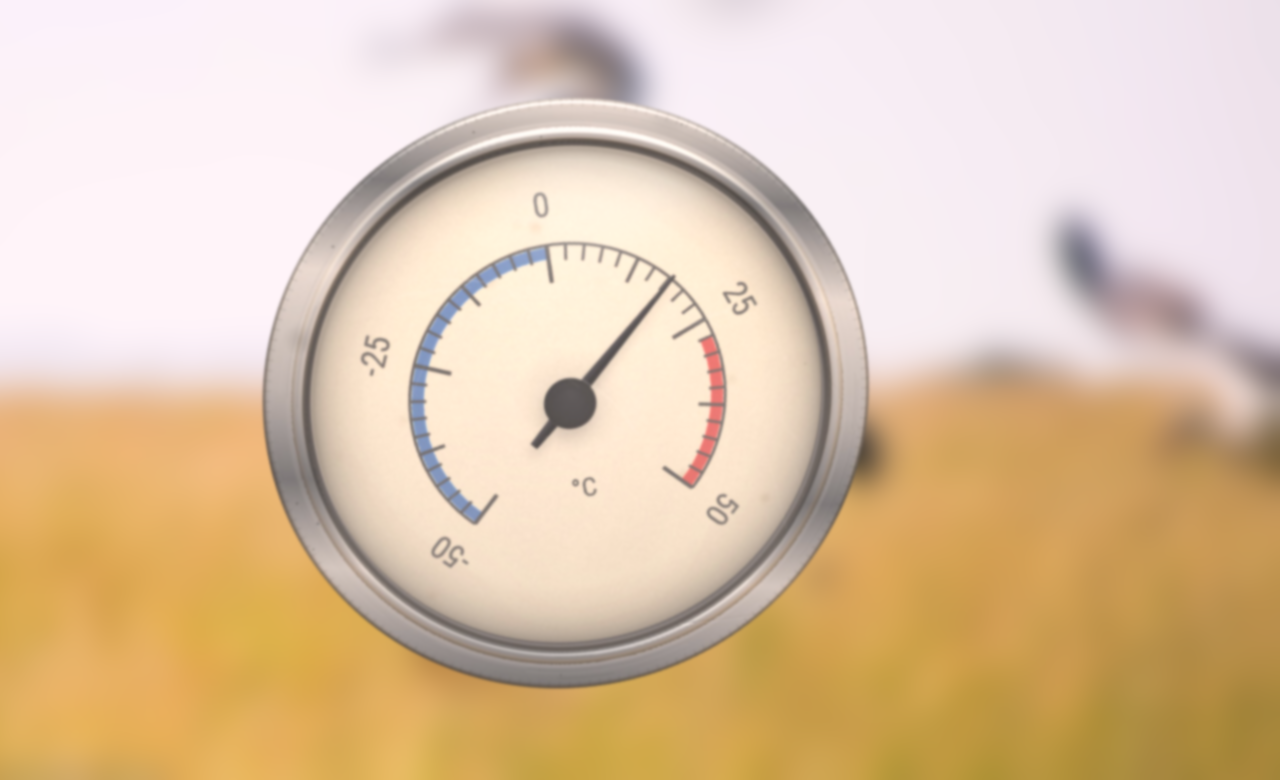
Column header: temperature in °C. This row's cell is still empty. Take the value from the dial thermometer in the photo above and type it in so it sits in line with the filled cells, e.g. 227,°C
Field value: 17.5,°C
